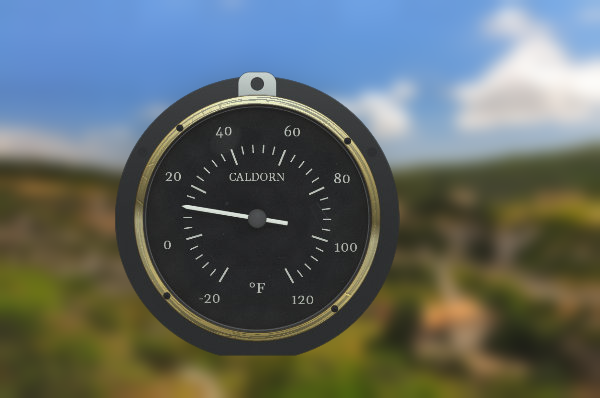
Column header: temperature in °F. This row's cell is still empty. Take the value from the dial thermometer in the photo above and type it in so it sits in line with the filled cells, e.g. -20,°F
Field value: 12,°F
